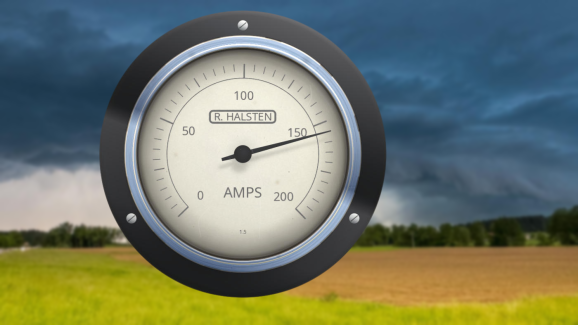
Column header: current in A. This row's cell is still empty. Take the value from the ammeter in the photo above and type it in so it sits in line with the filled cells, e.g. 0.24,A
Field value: 155,A
